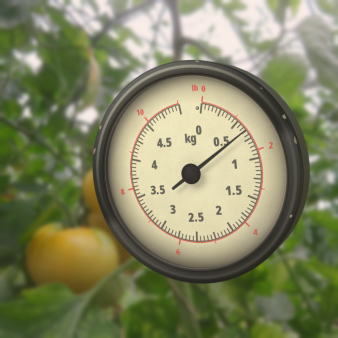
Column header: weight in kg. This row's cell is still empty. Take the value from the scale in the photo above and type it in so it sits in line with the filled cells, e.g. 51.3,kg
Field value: 0.65,kg
